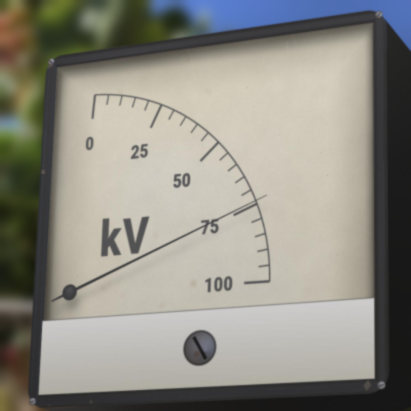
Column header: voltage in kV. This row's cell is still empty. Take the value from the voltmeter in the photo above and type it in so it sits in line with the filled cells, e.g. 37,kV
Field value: 75,kV
